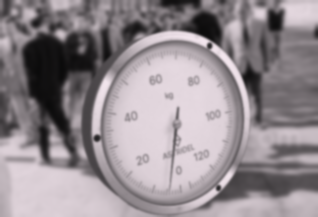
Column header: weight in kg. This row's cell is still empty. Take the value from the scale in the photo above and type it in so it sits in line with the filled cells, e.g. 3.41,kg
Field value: 5,kg
